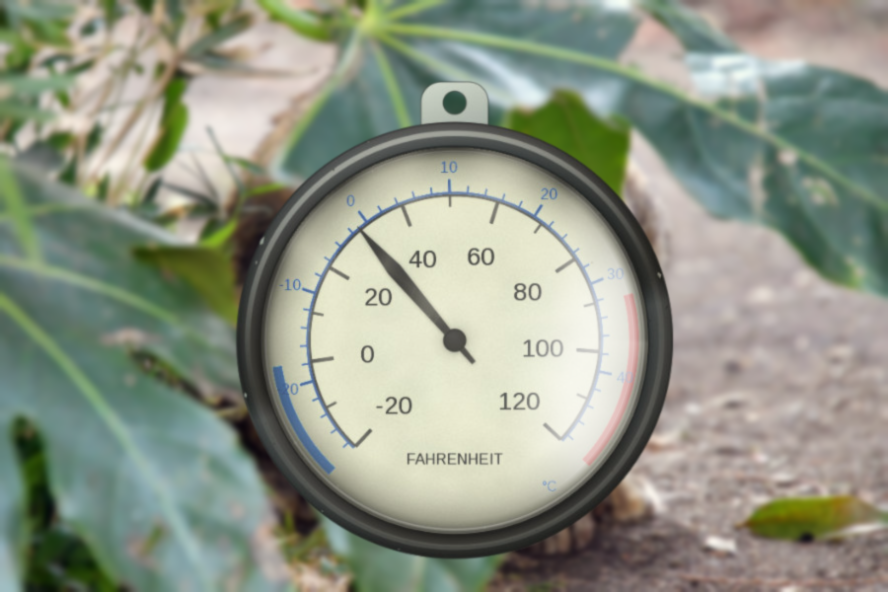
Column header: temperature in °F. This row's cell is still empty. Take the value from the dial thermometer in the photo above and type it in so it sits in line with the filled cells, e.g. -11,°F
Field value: 30,°F
